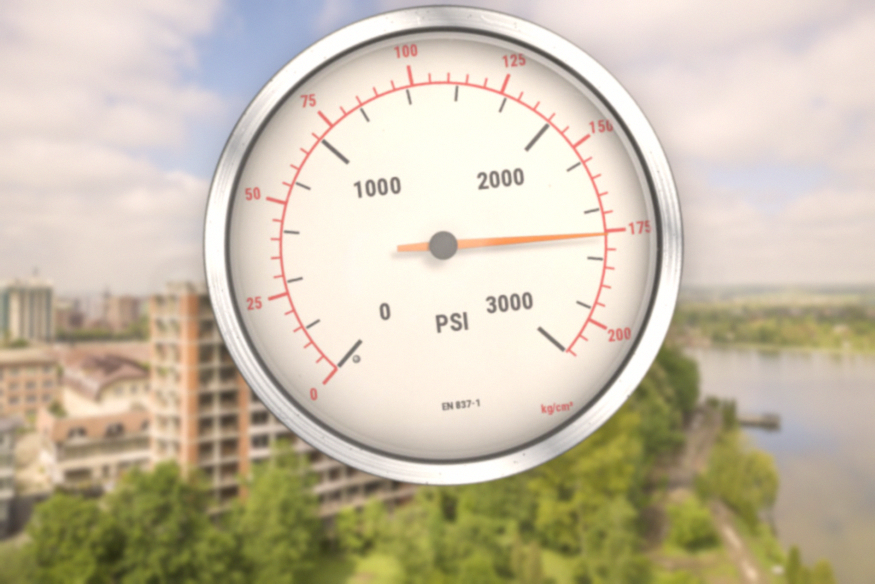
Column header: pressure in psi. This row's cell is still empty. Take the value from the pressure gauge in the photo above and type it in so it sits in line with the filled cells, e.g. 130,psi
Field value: 2500,psi
